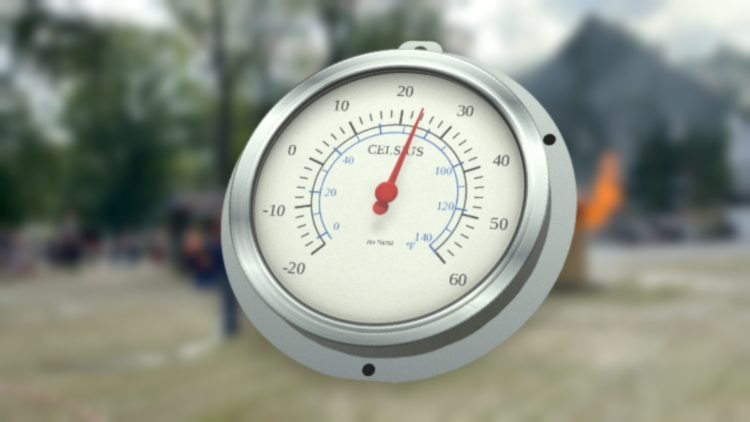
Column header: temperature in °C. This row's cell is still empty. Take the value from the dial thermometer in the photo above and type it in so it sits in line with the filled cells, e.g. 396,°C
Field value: 24,°C
